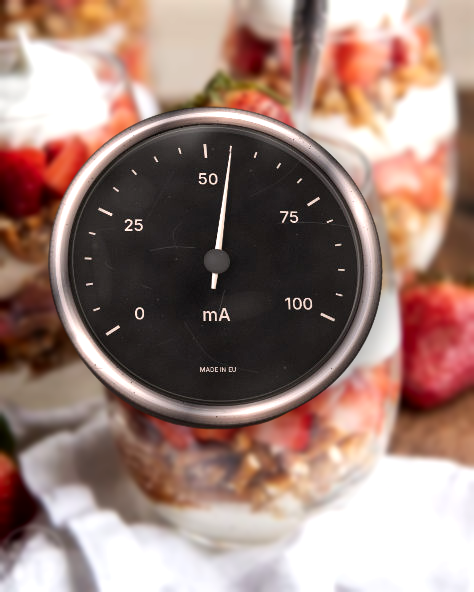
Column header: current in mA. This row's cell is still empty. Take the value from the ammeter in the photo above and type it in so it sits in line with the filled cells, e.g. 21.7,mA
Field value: 55,mA
